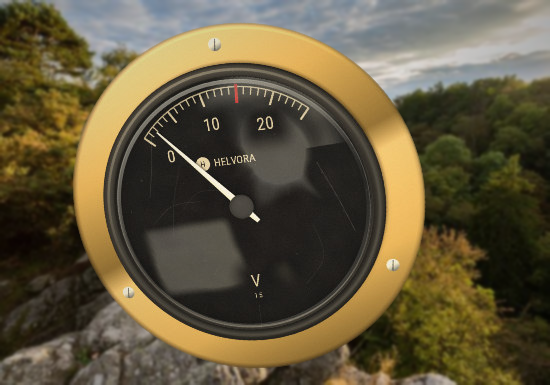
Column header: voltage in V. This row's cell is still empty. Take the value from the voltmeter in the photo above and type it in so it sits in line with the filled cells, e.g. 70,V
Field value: 2,V
